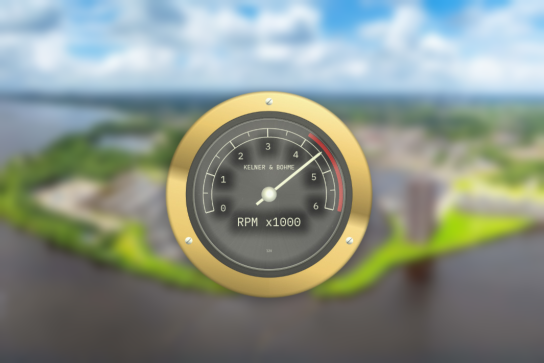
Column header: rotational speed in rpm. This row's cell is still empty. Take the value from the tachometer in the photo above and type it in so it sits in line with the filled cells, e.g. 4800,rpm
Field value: 4500,rpm
